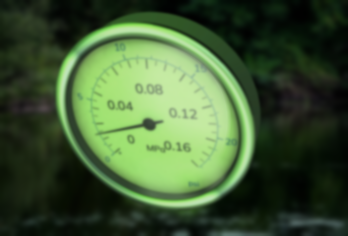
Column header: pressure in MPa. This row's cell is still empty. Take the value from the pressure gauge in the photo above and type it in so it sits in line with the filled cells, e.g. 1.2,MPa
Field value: 0.015,MPa
